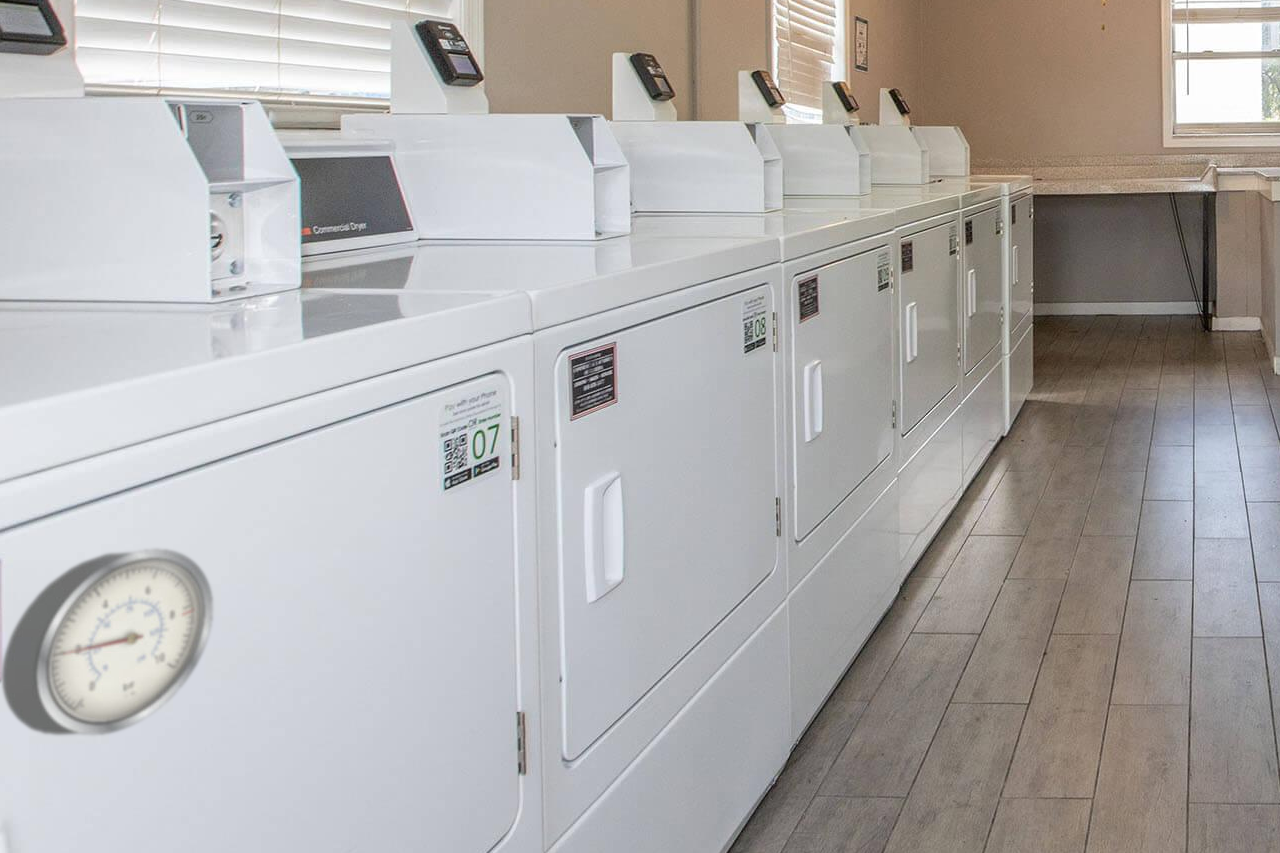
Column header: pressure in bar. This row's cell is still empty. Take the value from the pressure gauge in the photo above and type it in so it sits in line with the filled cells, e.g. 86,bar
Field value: 2,bar
